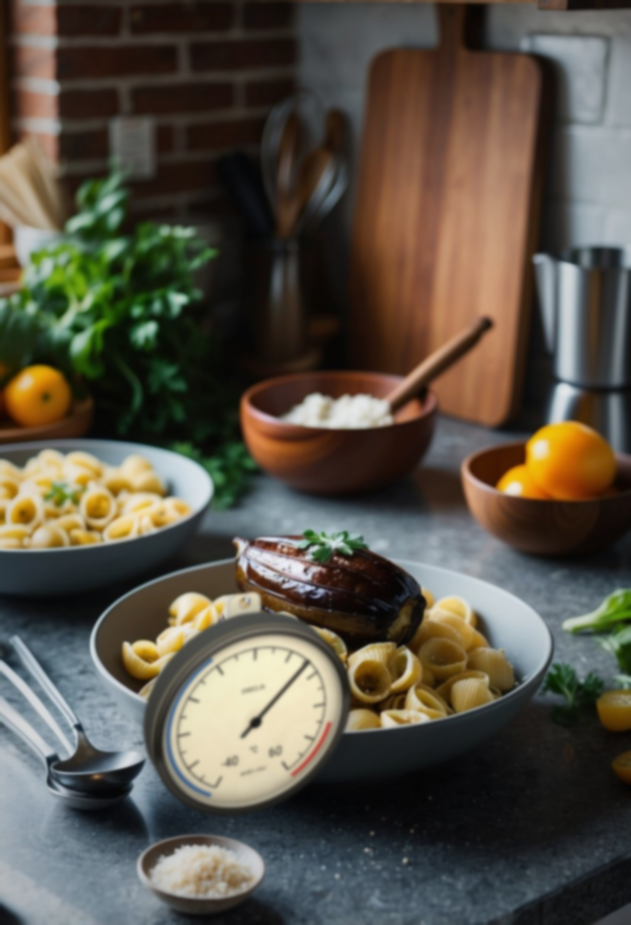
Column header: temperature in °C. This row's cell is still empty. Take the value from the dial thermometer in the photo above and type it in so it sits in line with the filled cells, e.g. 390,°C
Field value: 25,°C
